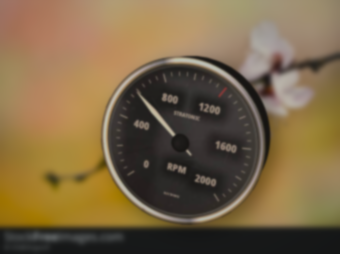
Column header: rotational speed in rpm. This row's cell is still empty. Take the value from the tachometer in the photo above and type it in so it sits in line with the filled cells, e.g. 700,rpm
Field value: 600,rpm
